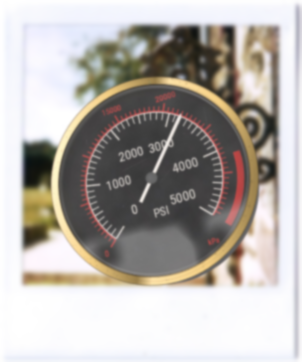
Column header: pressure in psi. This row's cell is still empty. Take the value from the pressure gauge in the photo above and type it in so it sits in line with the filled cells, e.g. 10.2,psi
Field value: 3200,psi
